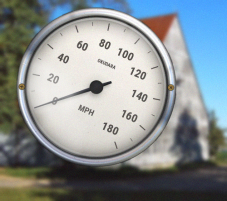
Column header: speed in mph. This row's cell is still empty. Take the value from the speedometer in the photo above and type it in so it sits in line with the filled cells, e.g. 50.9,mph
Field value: 0,mph
